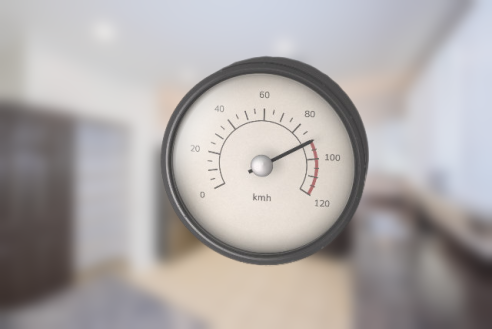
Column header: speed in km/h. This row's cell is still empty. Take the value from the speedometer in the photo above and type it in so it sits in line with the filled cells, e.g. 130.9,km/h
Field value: 90,km/h
